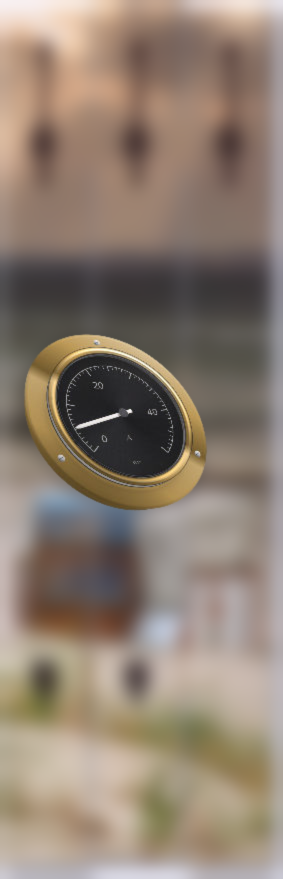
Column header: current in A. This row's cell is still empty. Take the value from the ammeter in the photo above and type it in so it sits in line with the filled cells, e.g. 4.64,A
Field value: 5,A
